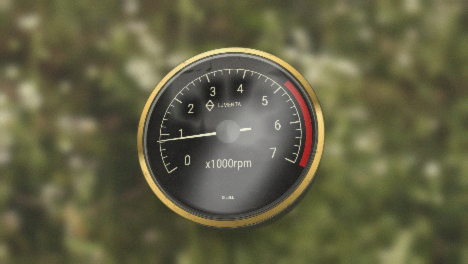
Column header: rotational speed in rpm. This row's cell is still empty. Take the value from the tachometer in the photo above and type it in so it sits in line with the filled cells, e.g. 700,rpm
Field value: 800,rpm
